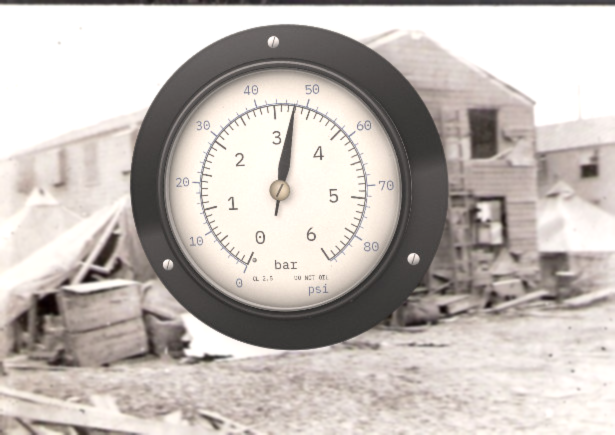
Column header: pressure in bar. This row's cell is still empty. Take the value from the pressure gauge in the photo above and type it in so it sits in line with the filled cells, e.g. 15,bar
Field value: 3.3,bar
